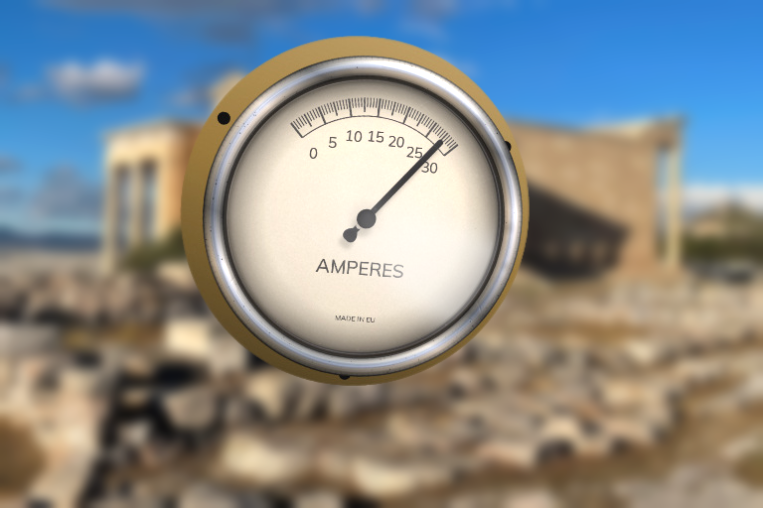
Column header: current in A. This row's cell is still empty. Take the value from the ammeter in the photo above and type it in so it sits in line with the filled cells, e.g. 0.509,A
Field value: 27.5,A
